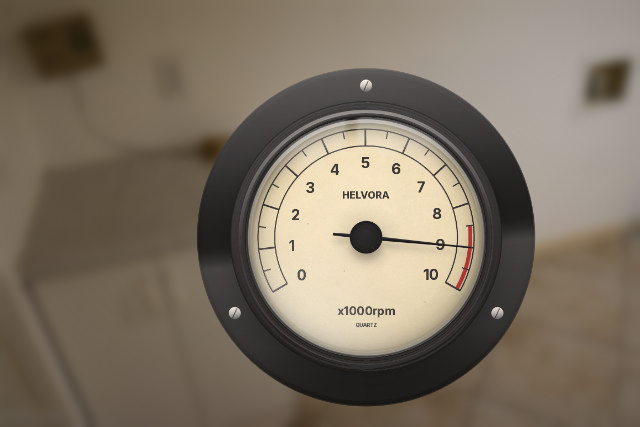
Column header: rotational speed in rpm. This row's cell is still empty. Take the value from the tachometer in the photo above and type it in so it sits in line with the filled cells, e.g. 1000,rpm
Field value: 9000,rpm
